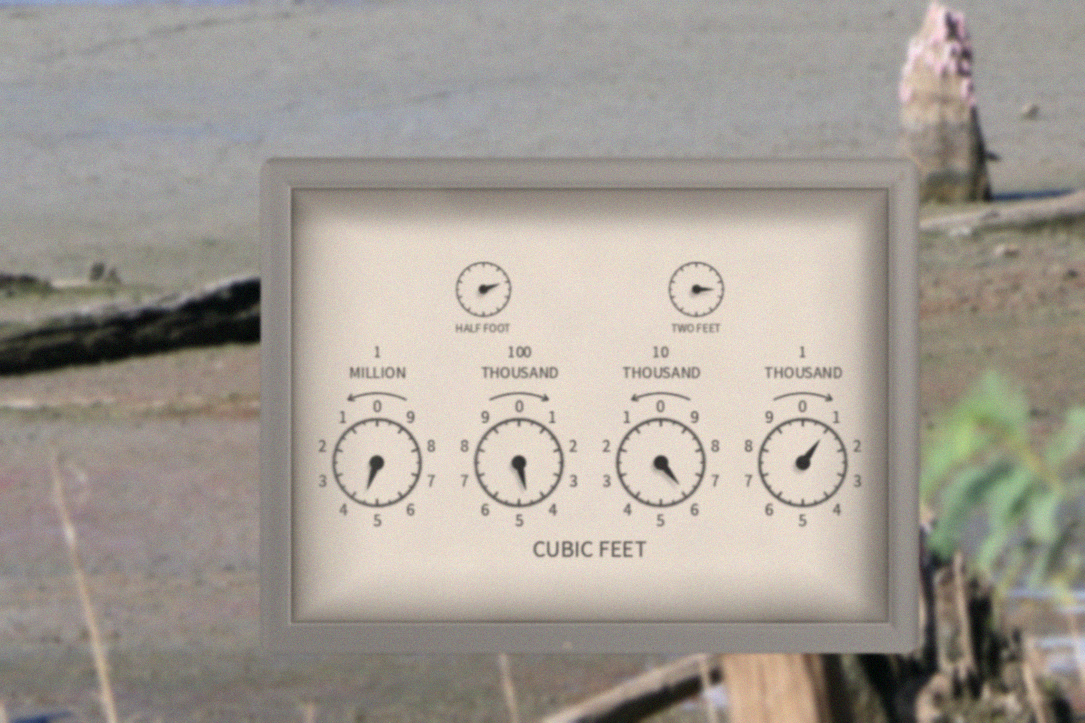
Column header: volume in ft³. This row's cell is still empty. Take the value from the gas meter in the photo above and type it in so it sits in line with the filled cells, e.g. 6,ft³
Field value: 446100,ft³
